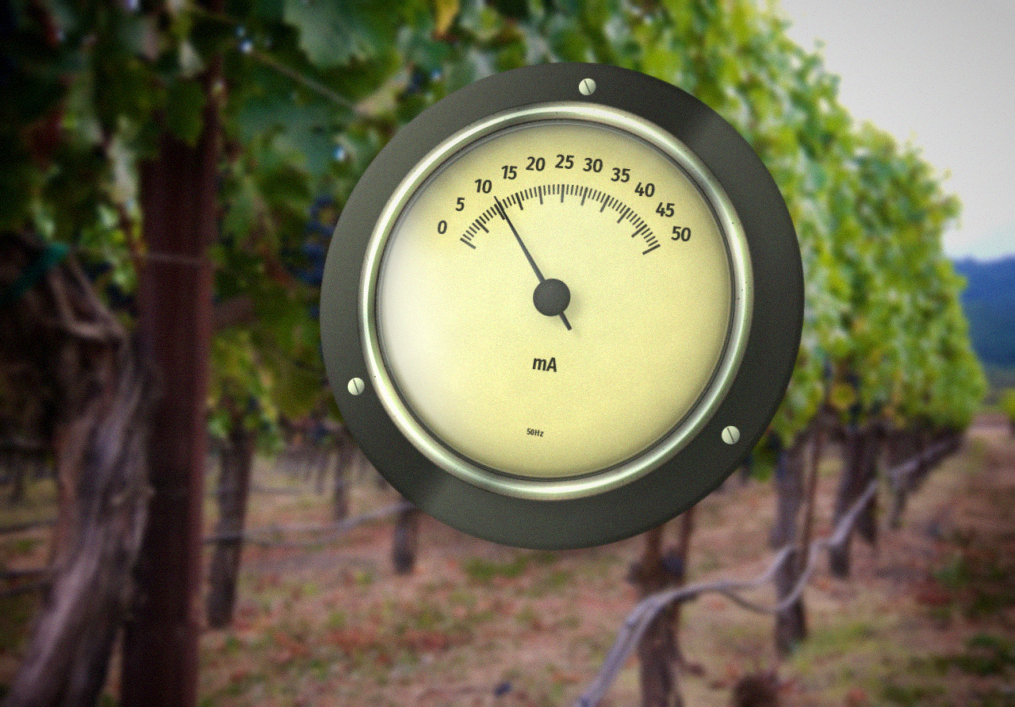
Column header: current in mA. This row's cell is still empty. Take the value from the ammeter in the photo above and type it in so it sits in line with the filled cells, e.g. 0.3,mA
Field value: 11,mA
